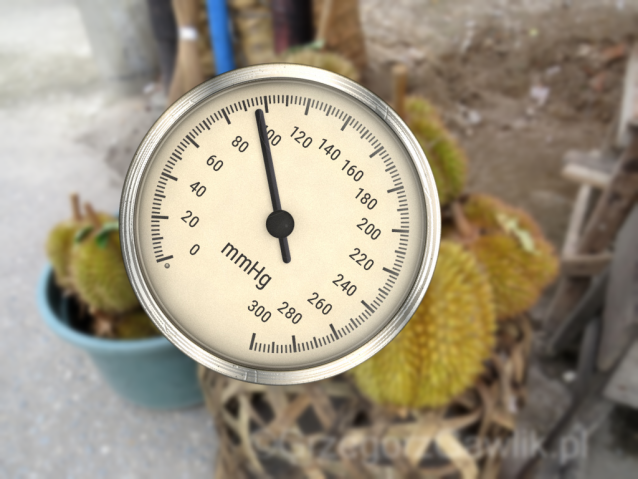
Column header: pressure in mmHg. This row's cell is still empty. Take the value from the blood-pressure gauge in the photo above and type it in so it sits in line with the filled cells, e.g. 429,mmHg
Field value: 96,mmHg
